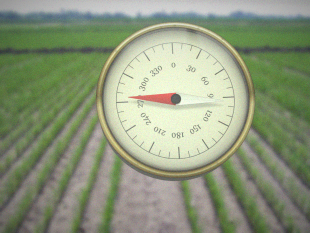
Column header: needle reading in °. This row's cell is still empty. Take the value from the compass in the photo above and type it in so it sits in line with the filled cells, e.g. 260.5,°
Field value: 275,°
